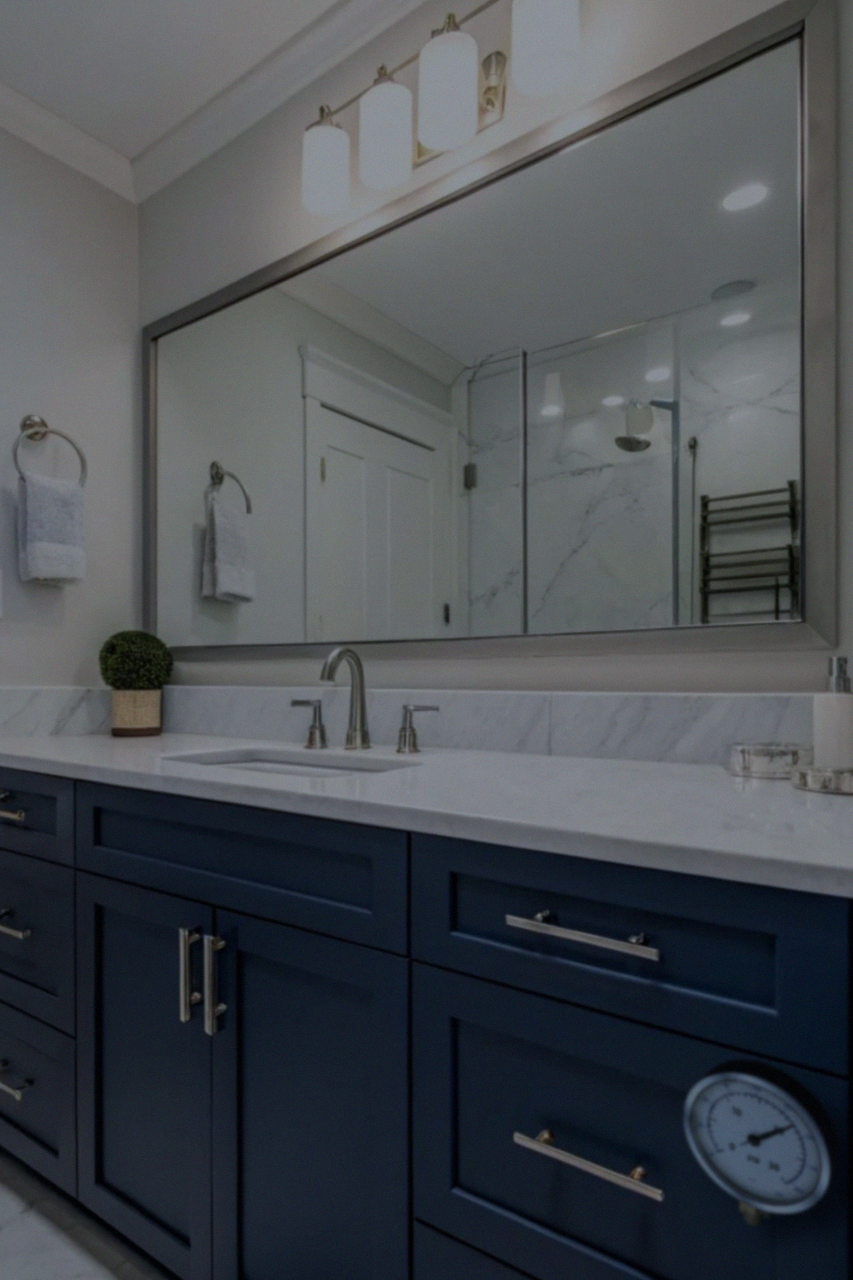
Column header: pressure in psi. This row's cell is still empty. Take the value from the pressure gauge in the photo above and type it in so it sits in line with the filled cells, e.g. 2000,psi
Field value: 20,psi
